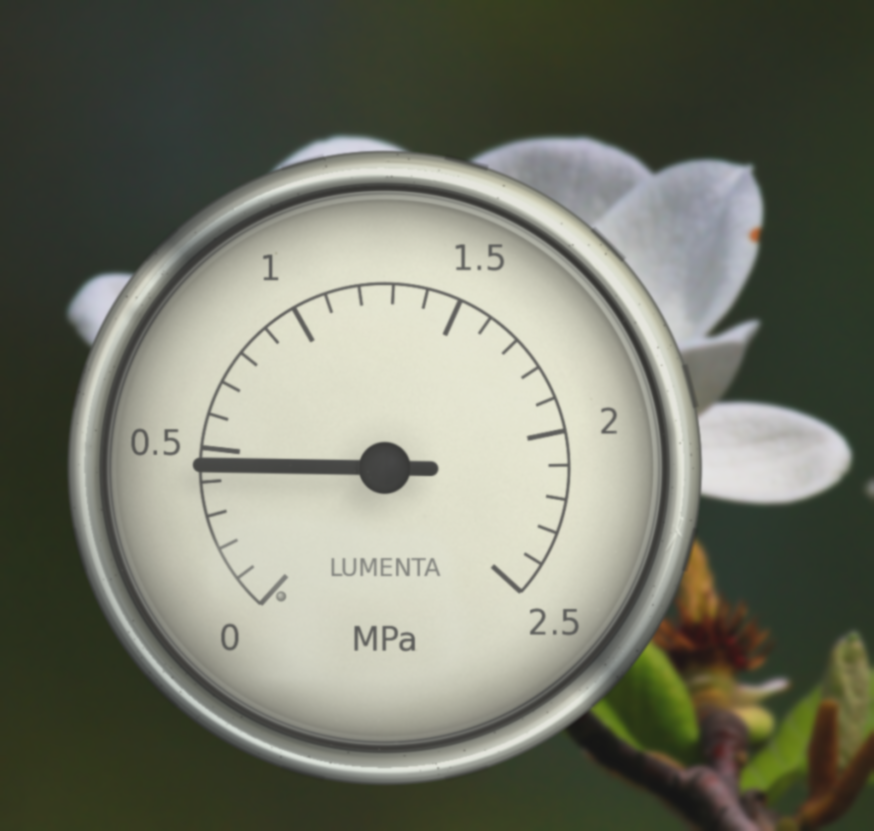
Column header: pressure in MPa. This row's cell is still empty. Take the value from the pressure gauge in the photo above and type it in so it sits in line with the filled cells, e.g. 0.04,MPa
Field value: 0.45,MPa
